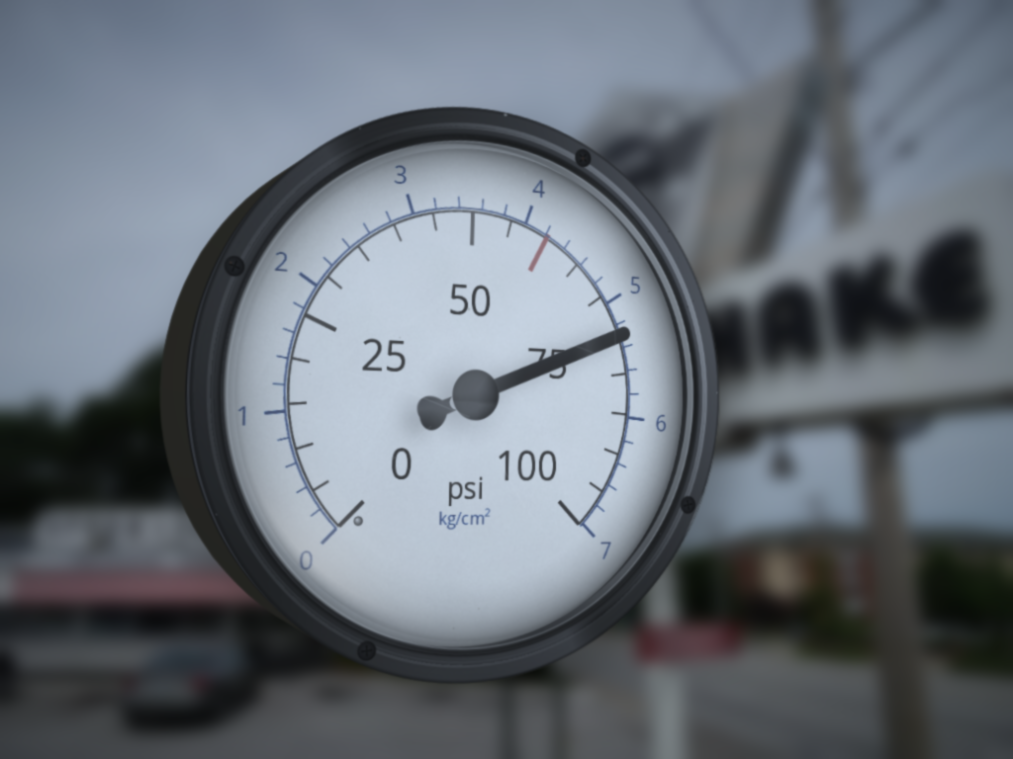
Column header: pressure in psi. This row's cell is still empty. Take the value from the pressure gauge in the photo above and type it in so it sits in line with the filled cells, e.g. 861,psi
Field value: 75,psi
